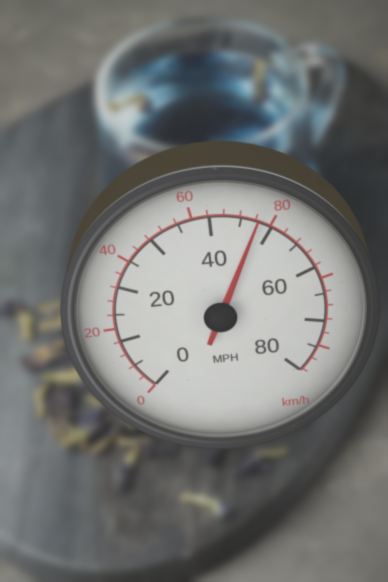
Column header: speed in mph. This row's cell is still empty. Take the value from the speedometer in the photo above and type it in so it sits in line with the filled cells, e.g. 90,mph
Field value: 47.5,mph
